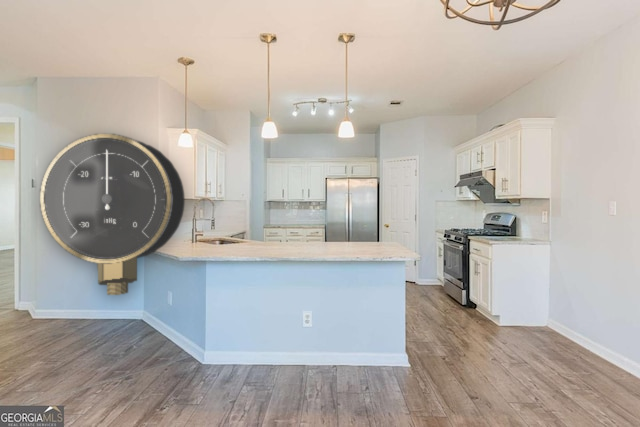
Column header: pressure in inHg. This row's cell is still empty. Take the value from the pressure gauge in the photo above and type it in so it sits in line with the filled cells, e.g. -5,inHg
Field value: -15,inHg
